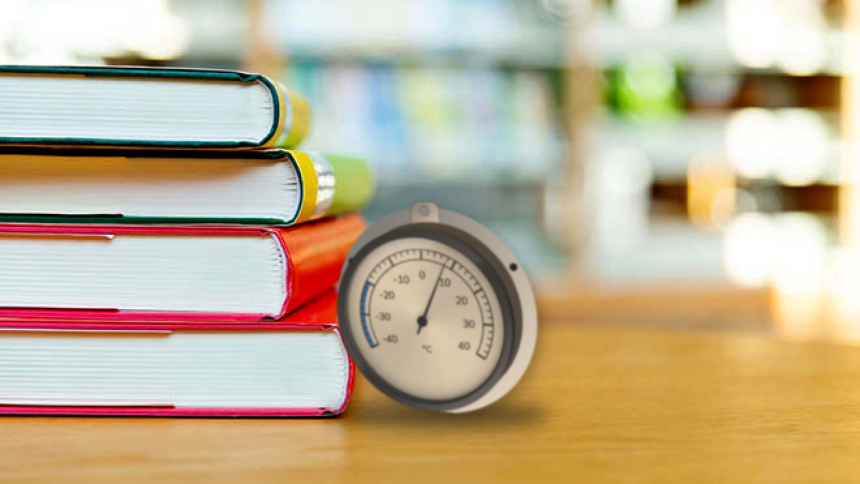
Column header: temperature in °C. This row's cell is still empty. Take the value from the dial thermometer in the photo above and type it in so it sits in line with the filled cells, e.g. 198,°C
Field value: 8,°C
